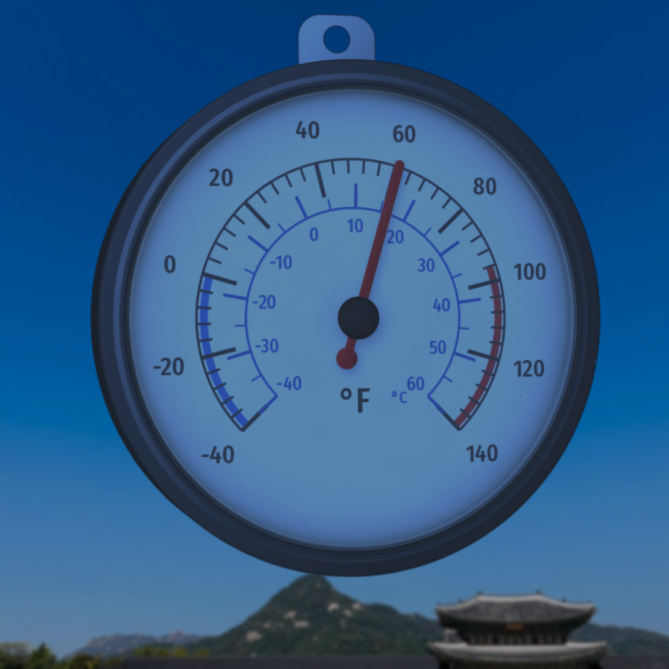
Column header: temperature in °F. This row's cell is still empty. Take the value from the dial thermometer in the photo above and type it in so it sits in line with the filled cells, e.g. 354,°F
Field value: 60,°F
